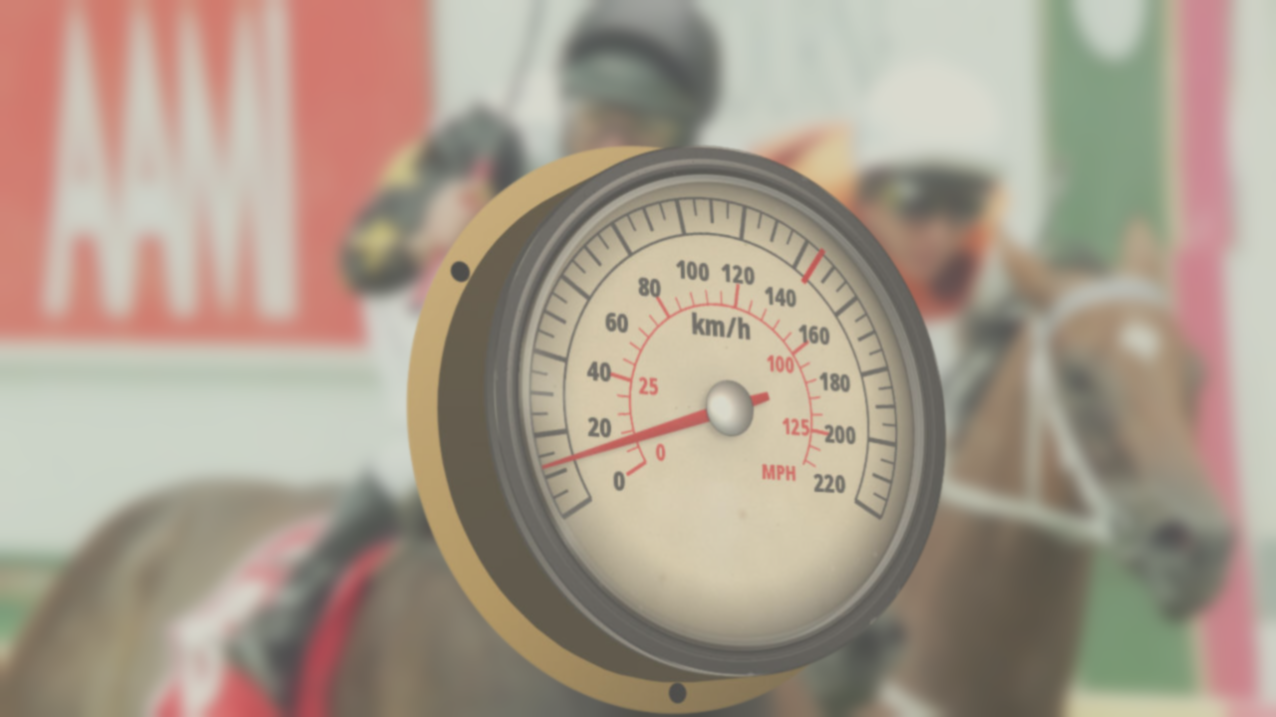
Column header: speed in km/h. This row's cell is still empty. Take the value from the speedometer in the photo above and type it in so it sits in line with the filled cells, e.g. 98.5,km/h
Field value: 12.5,km/h
